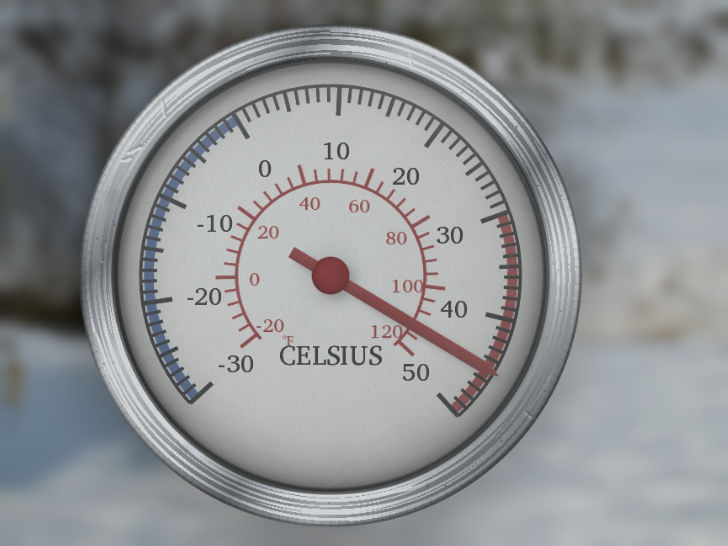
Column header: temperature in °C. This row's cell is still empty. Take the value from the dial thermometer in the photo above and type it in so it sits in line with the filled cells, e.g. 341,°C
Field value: 45,°C
